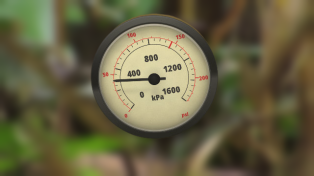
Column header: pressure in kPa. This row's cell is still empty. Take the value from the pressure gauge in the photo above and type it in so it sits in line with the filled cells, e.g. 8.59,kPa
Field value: 300,kPa
